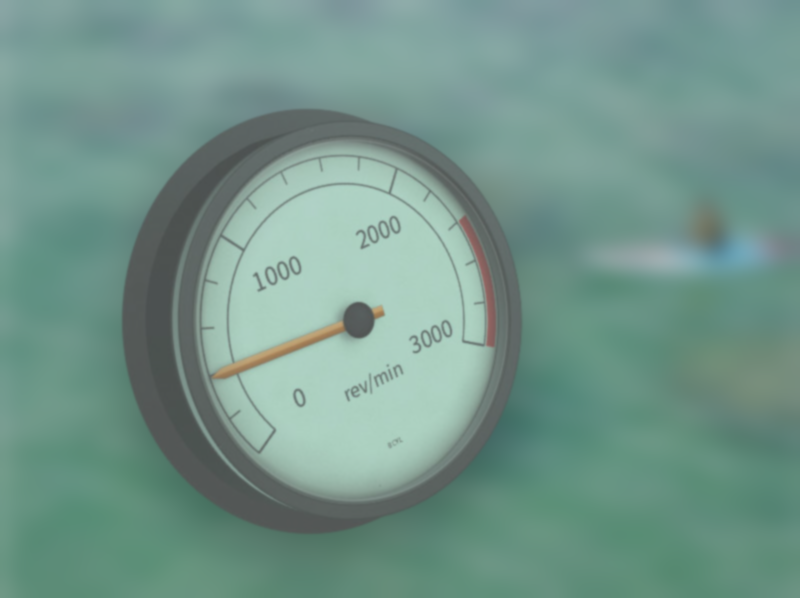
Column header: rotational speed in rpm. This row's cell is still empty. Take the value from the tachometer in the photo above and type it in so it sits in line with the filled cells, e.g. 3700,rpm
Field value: 400,rpm
